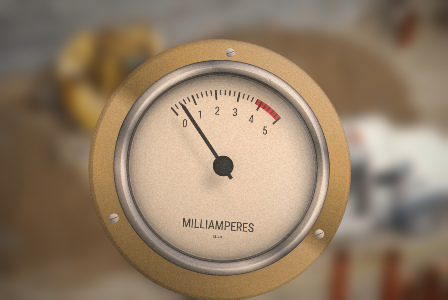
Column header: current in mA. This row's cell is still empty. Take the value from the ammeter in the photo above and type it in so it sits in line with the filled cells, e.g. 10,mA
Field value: 0.4,mA
